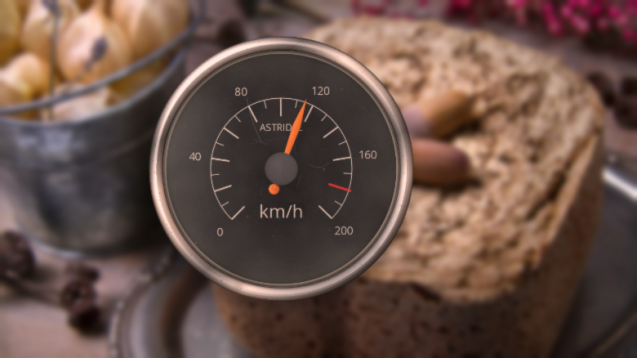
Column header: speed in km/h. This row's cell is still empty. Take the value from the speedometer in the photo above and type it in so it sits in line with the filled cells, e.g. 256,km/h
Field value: 115,km/h
